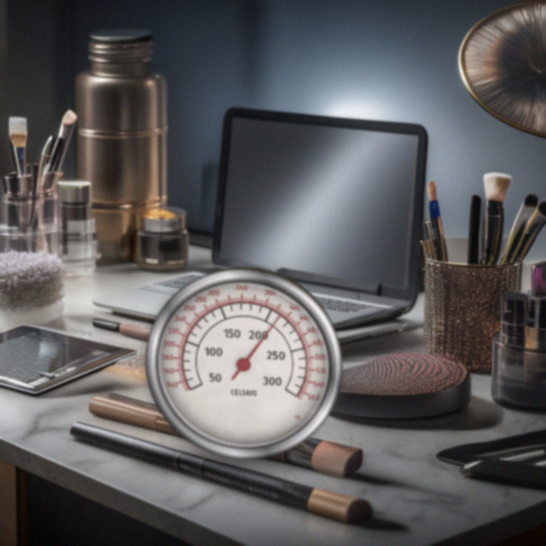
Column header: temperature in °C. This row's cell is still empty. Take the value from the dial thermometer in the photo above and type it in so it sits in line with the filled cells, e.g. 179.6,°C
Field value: 210,°C
